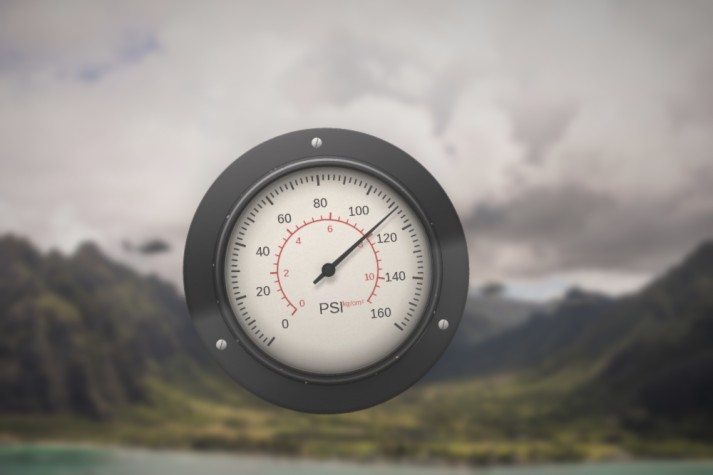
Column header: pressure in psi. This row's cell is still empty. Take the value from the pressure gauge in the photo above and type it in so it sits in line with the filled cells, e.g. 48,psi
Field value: 112,psi
